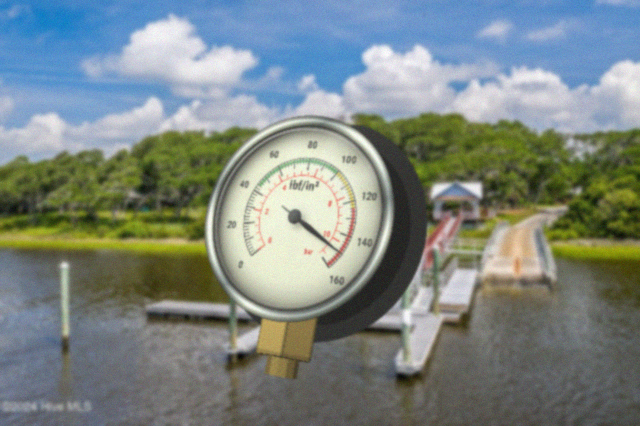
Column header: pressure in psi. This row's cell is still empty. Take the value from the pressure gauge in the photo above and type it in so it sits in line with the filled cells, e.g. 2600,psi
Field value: 150,psi
